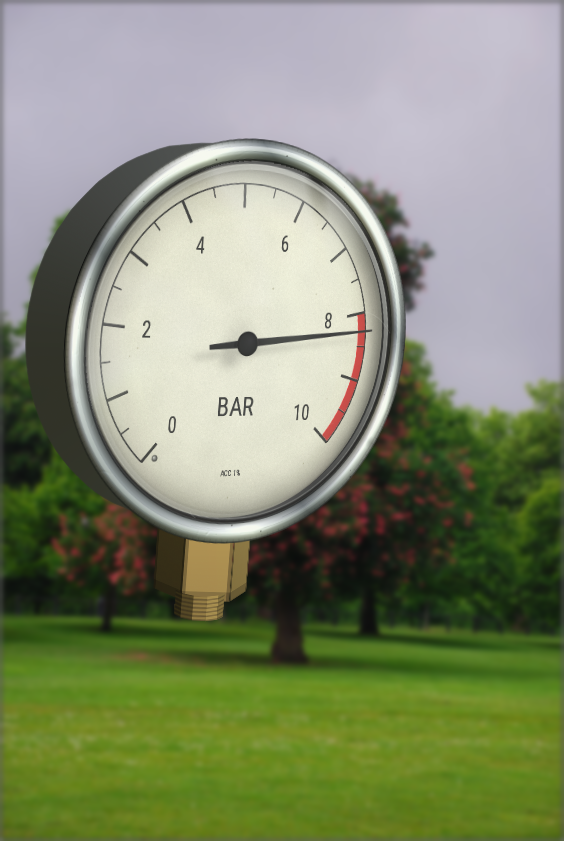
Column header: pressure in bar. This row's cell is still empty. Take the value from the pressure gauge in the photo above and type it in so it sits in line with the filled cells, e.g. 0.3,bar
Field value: 8.25,bar
